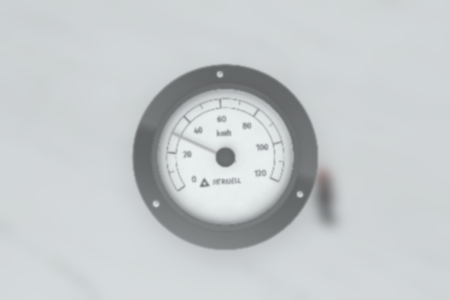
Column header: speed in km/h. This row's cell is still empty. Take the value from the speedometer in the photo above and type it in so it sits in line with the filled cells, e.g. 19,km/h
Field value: 30,km/h
